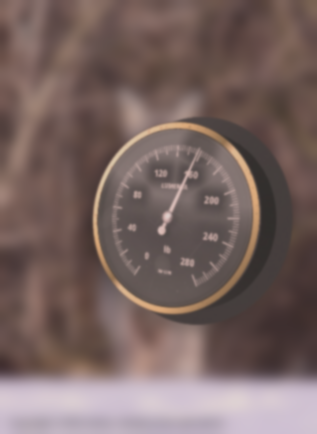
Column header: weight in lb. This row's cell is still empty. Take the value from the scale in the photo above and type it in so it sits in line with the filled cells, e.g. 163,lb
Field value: 160,lb
